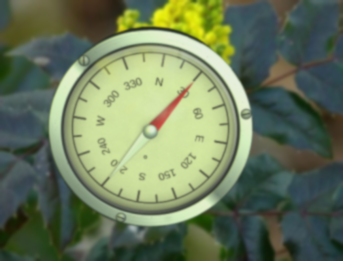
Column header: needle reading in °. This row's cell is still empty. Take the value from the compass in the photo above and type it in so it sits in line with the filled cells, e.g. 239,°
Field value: 30,°
